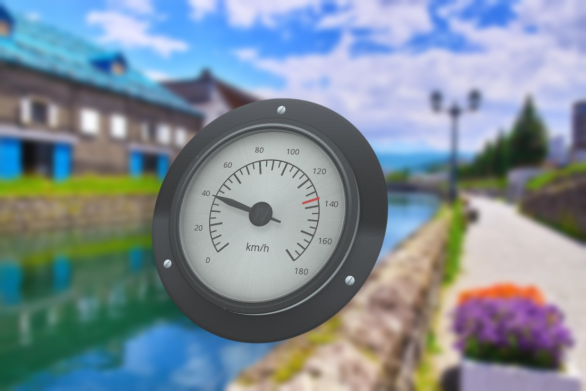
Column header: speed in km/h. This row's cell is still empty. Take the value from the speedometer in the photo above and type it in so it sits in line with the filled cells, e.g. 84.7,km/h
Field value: 40,km/h
